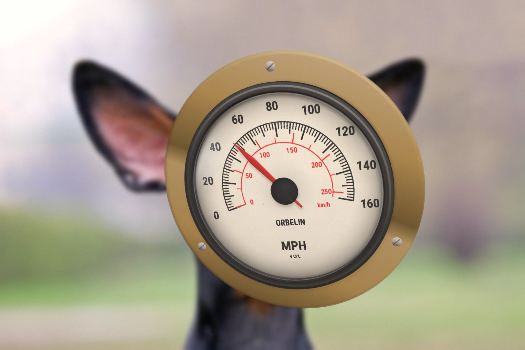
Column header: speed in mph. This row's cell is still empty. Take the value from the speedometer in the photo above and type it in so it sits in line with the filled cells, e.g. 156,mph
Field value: 50,mph
